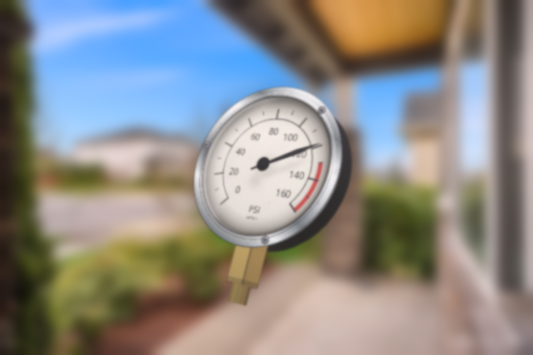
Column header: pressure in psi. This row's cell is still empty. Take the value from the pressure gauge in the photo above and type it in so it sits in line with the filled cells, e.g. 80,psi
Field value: 120,psi
